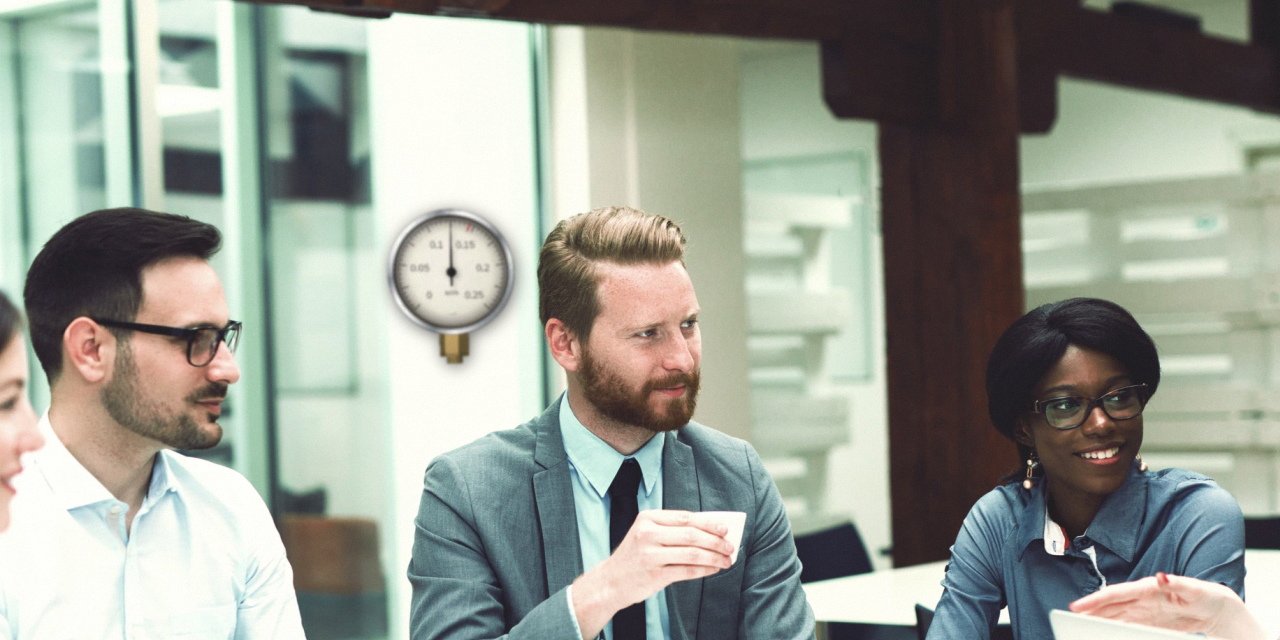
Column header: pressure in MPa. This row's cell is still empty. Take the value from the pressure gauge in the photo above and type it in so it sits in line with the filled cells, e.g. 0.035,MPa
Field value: 0.125,MPa
